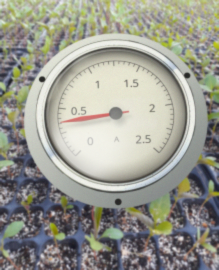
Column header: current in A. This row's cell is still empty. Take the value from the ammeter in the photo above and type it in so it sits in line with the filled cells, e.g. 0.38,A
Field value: 0.35,A
